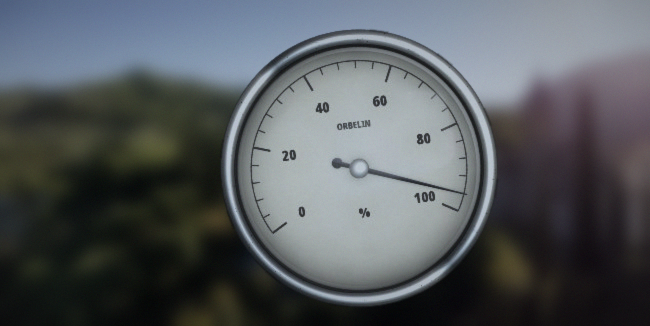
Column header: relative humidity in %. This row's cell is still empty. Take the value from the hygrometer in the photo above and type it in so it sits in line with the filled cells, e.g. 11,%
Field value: 96,%
